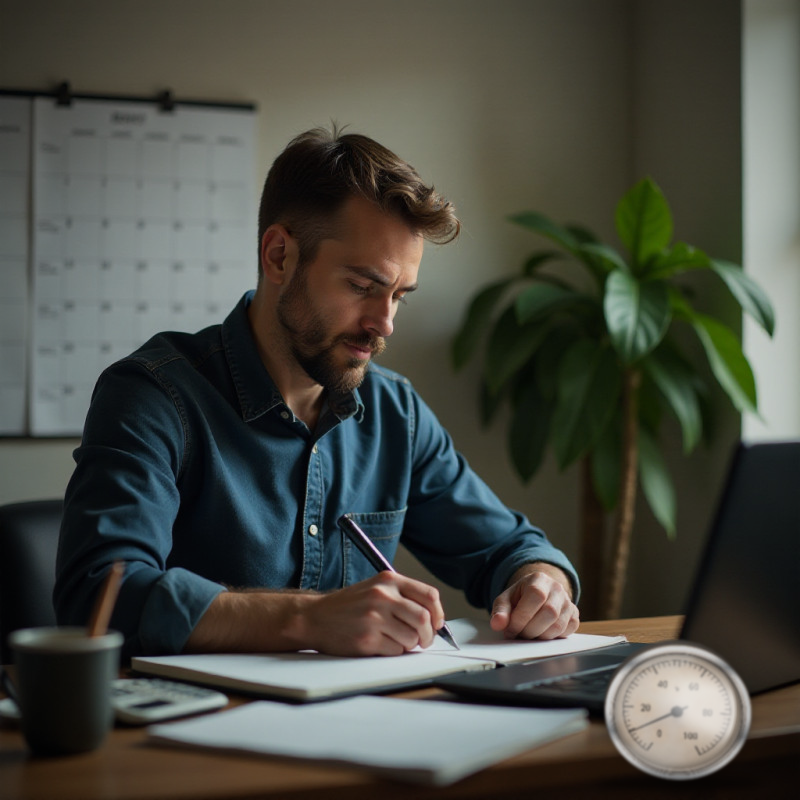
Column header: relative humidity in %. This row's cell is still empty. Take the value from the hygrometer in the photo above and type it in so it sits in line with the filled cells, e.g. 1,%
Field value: 10,%
